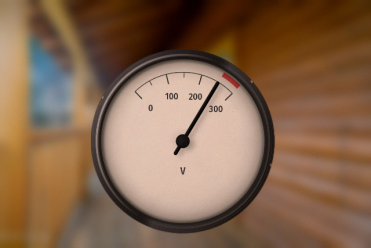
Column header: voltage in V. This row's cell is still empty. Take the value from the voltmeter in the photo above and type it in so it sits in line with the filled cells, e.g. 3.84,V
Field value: 250,V
